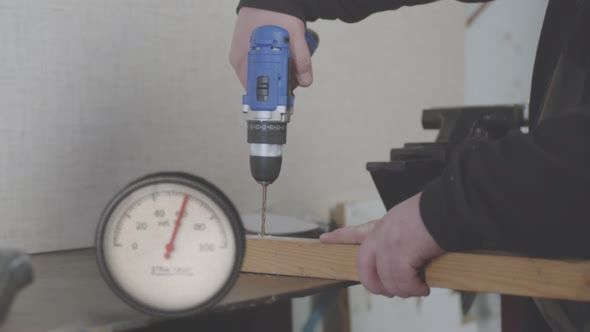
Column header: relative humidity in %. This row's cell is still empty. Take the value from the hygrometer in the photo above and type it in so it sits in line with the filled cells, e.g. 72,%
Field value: 60,%
